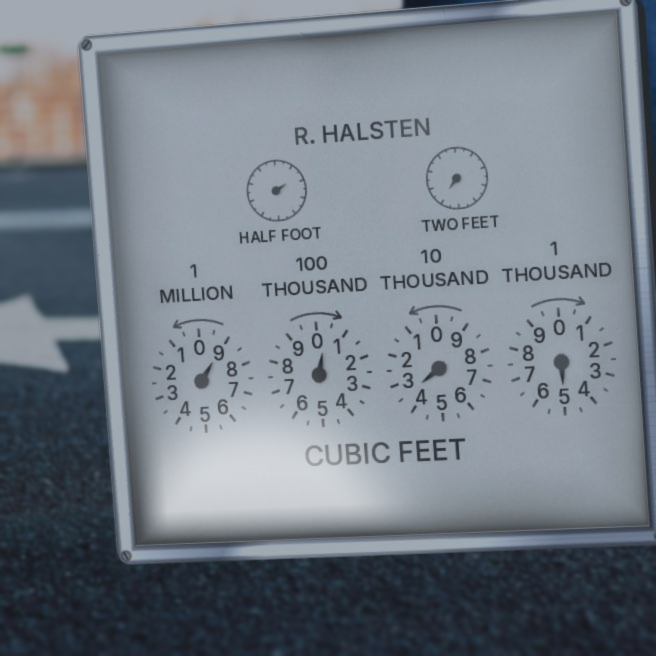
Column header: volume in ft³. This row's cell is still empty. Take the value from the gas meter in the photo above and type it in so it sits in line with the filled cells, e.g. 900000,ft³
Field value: 903500,ft³
